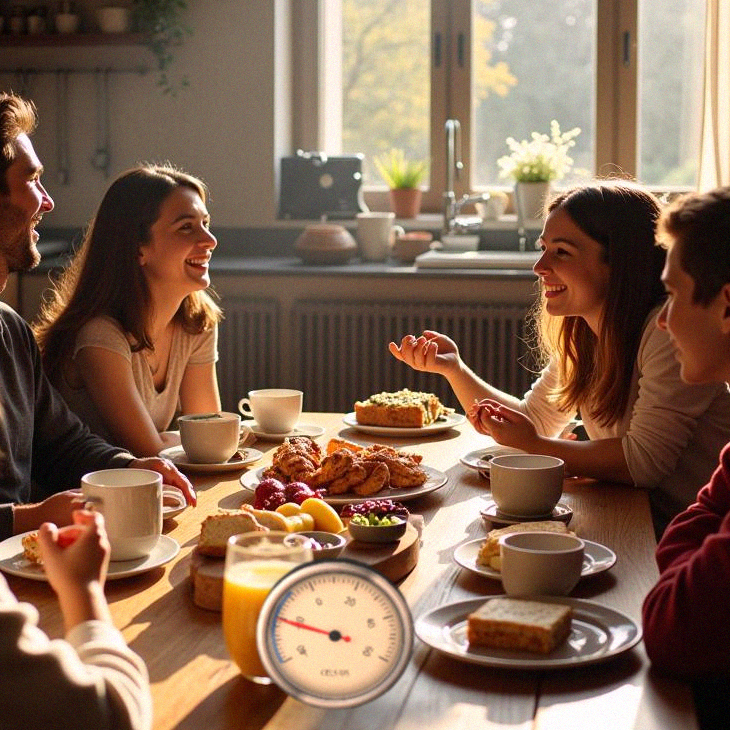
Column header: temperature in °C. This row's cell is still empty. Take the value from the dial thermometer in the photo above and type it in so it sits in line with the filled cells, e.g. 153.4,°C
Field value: -20,°C
